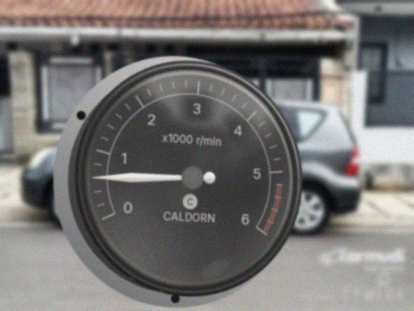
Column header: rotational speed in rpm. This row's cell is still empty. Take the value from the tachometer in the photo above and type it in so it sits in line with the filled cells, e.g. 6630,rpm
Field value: 600,rpm
